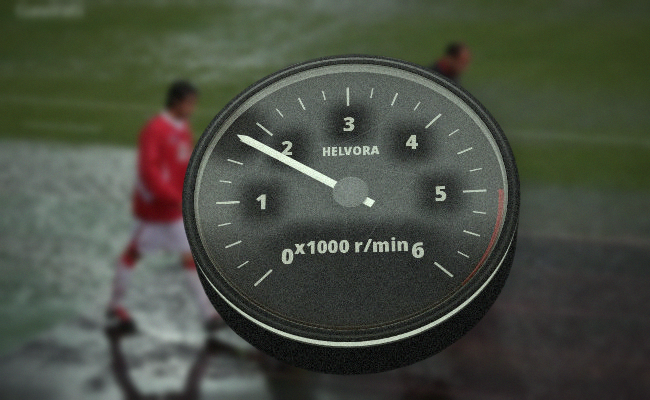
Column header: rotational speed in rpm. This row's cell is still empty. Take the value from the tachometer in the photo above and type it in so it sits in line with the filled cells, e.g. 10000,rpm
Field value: 1750,rpm
